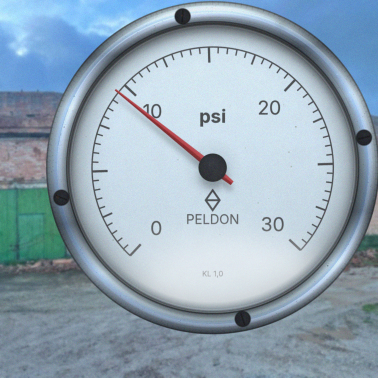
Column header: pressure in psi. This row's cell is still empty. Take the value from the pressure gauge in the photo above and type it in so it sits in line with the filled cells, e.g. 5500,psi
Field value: 9.5,psi
